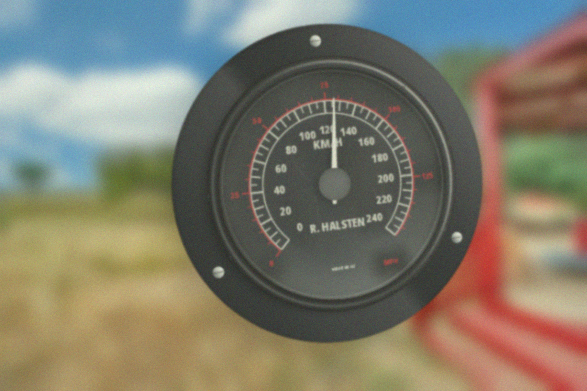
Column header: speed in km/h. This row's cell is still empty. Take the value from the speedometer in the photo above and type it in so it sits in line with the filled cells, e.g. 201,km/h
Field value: 125,km/h
